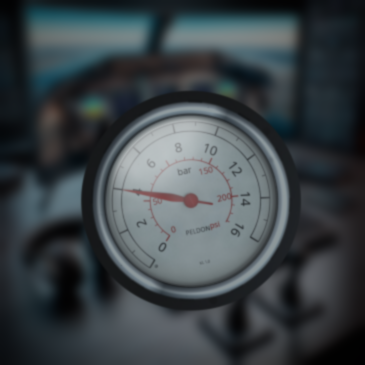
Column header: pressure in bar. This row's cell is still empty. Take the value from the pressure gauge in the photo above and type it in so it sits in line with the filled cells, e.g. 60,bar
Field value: 4,bar
